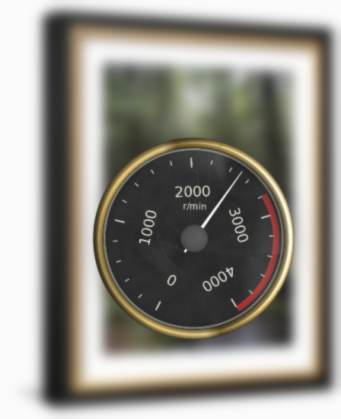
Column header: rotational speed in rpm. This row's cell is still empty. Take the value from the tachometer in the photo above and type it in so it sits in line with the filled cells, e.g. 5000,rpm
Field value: 2500,rpm
